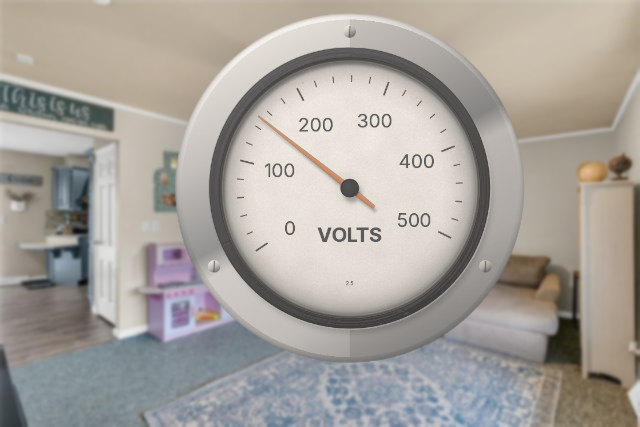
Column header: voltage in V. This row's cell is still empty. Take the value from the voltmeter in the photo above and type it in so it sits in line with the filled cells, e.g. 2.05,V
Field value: 150,V
